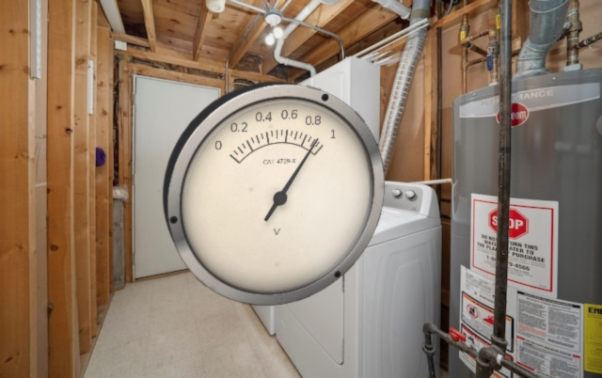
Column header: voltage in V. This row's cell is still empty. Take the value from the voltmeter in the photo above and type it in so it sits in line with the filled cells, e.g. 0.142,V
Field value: 0.9,V
